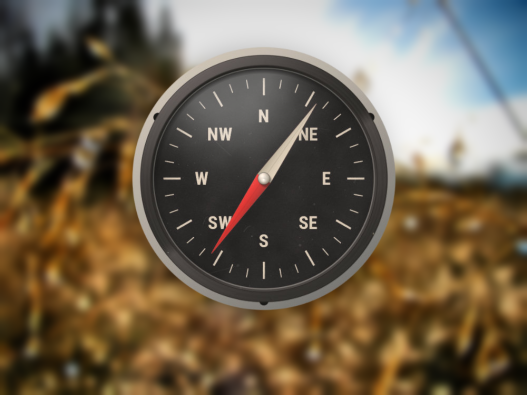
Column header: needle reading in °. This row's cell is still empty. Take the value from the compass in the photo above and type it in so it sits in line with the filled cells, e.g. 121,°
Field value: 215,°
